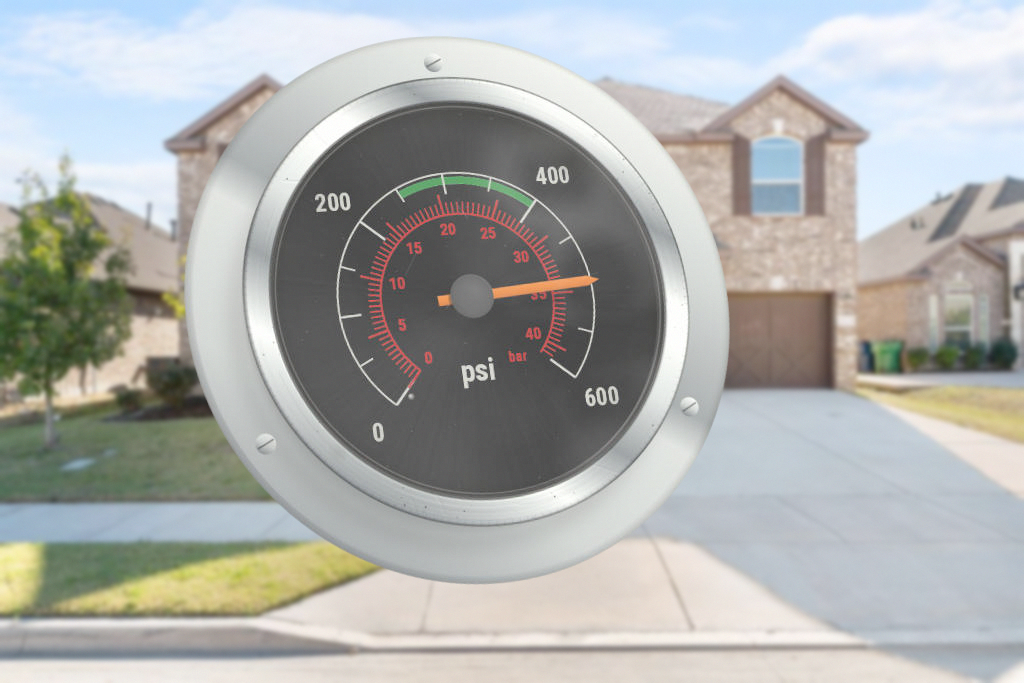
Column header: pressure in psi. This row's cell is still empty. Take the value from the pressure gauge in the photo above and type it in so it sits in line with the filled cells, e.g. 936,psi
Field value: 500,psi
